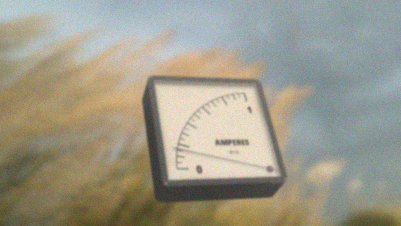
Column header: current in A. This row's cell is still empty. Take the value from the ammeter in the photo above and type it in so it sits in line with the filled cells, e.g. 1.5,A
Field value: 0.15,A
